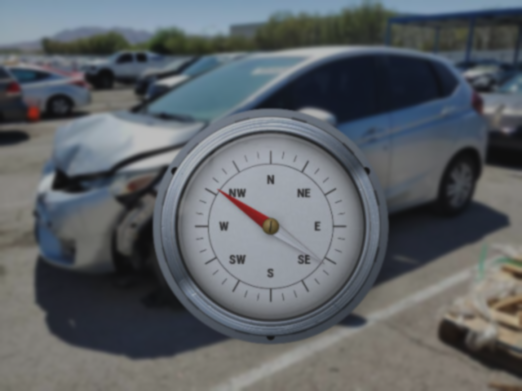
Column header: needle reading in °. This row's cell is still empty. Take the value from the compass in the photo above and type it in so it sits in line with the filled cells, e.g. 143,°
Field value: 305,°
